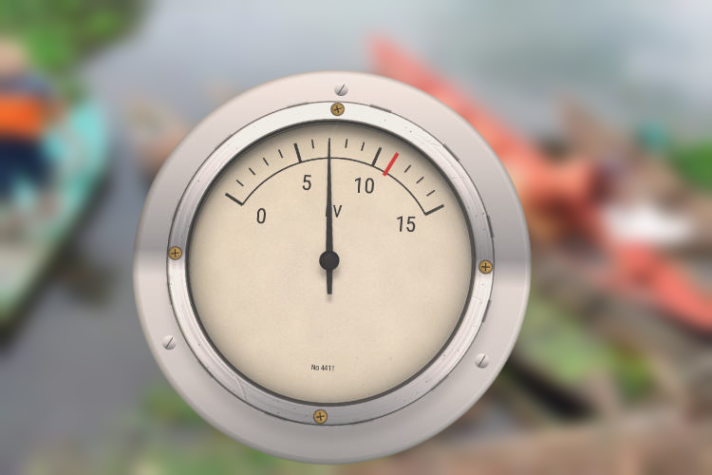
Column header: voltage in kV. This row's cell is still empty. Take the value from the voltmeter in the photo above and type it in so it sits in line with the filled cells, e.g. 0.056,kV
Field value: 7,kV
